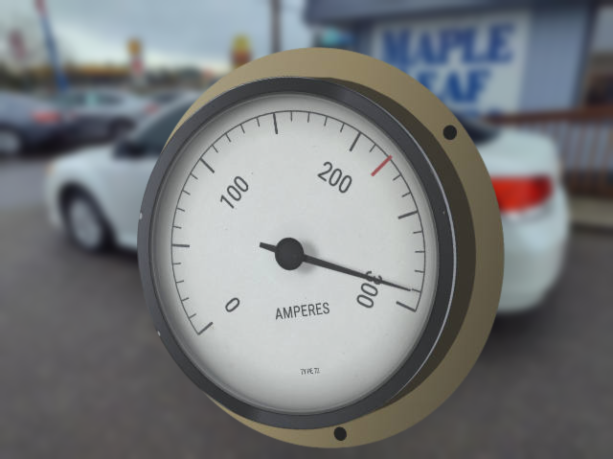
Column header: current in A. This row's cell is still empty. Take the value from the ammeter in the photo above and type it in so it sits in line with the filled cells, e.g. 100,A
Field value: 290,A
